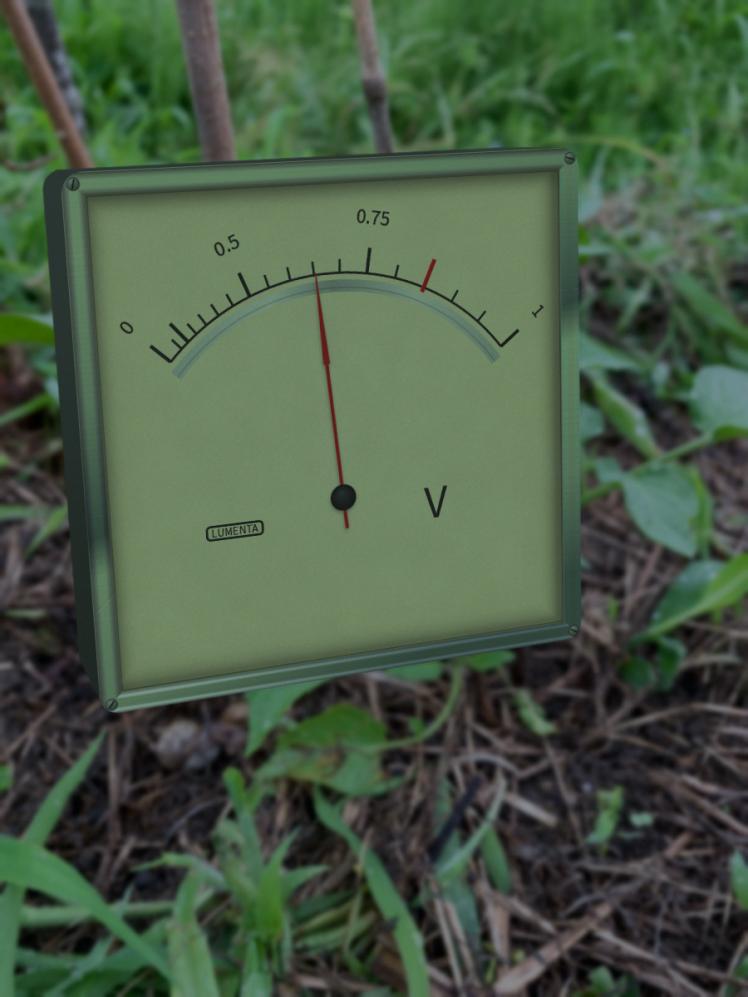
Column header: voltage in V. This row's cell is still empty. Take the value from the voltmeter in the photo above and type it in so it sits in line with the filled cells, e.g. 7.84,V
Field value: 0.65,V
